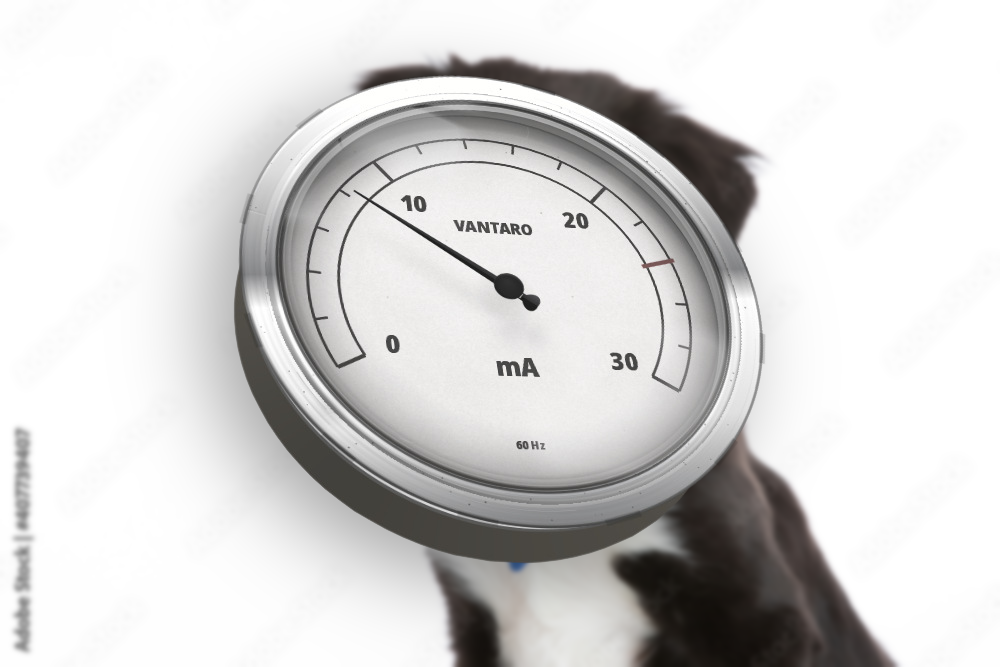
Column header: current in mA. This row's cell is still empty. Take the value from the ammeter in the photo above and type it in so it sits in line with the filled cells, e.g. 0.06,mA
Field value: 8,mA
